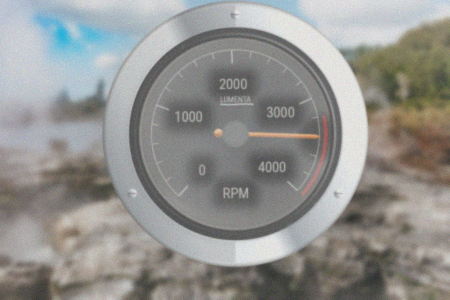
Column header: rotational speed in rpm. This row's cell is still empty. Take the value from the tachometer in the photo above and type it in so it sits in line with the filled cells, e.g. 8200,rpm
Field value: 3400,rpm
